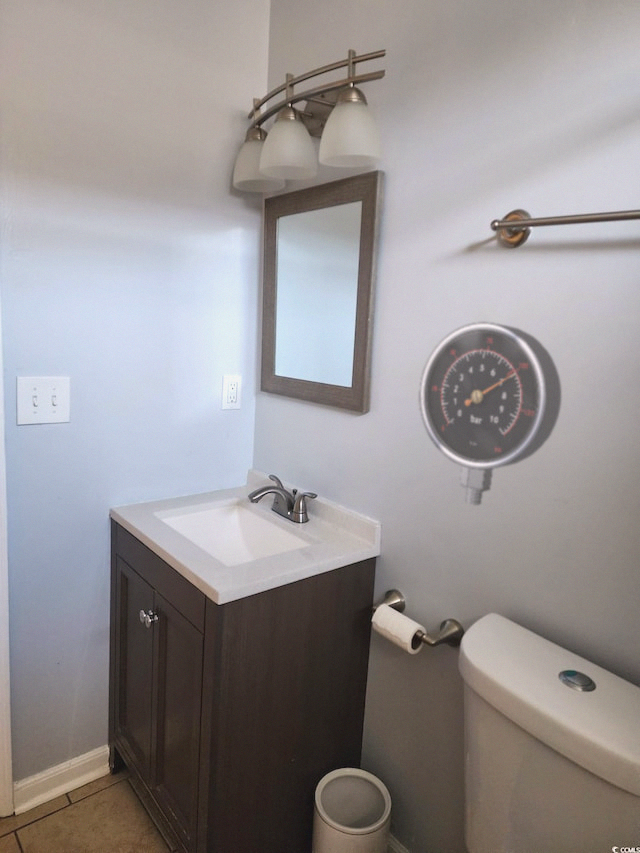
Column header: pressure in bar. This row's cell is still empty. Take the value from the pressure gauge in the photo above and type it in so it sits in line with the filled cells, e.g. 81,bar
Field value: 7,bar
